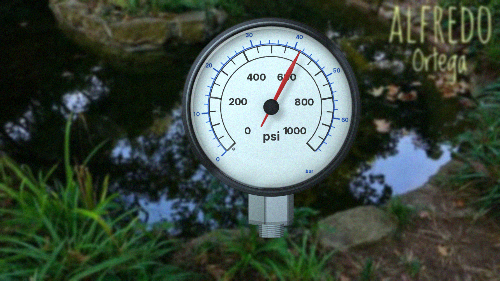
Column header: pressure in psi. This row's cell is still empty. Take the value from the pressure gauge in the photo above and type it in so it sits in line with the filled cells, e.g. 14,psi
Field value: 600,psi
